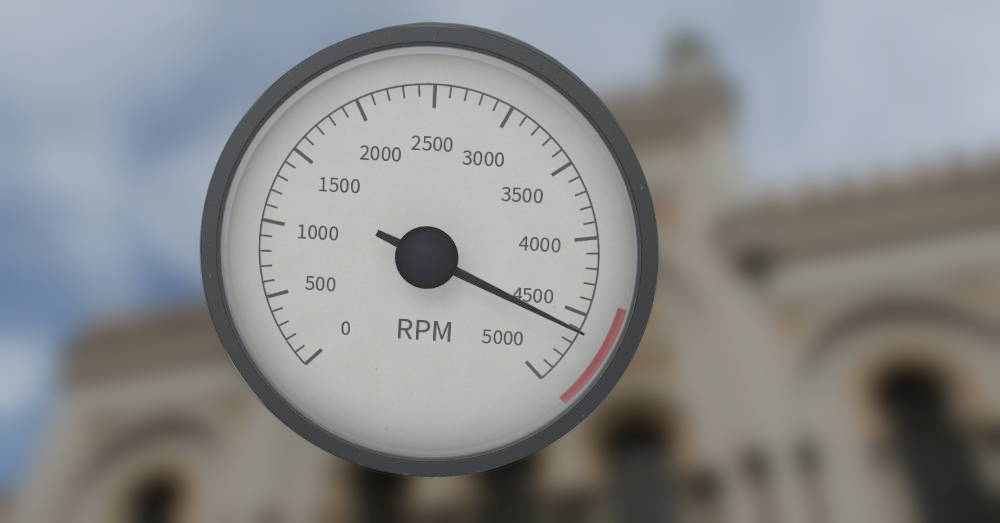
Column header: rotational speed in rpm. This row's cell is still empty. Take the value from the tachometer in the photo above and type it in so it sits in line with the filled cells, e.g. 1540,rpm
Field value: 4600,rpm
